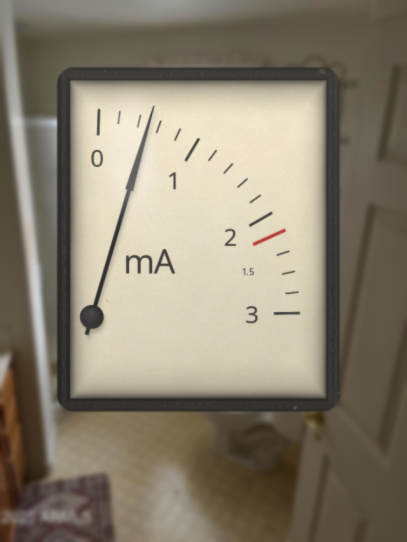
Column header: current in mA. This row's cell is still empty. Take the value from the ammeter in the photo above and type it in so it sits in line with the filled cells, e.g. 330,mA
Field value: 0.5,mA
